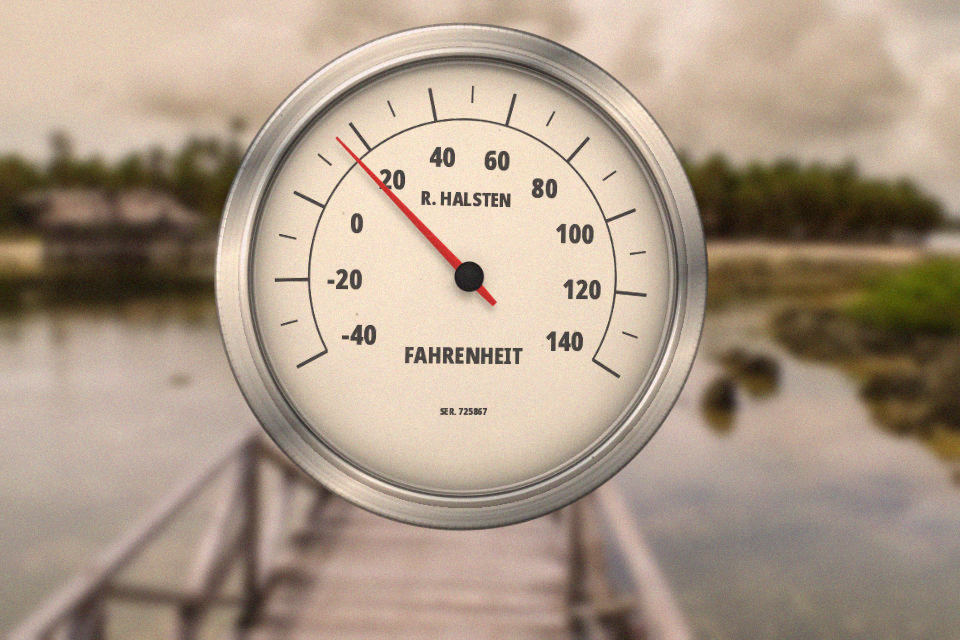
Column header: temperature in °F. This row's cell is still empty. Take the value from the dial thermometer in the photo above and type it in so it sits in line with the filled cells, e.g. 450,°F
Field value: 15,°F
